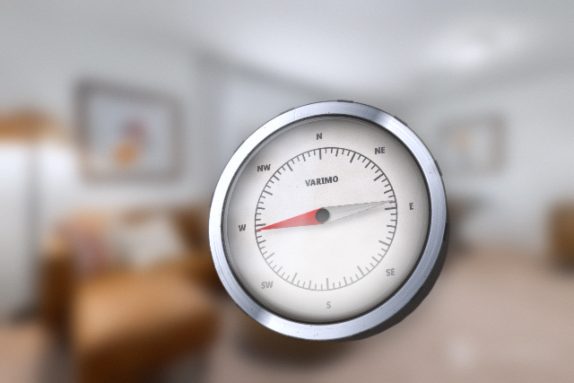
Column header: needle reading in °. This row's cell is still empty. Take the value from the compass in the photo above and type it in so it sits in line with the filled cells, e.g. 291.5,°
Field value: 265,°
